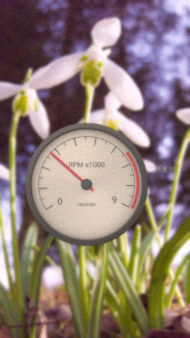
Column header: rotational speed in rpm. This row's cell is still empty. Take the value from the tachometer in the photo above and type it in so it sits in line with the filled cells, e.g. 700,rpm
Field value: 2750,rpm
